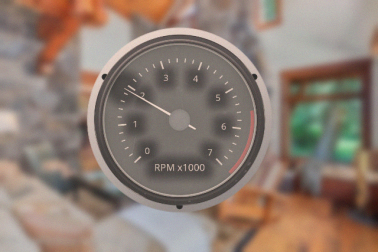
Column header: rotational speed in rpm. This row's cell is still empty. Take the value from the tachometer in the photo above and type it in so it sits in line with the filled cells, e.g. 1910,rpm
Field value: 1900,rpm
